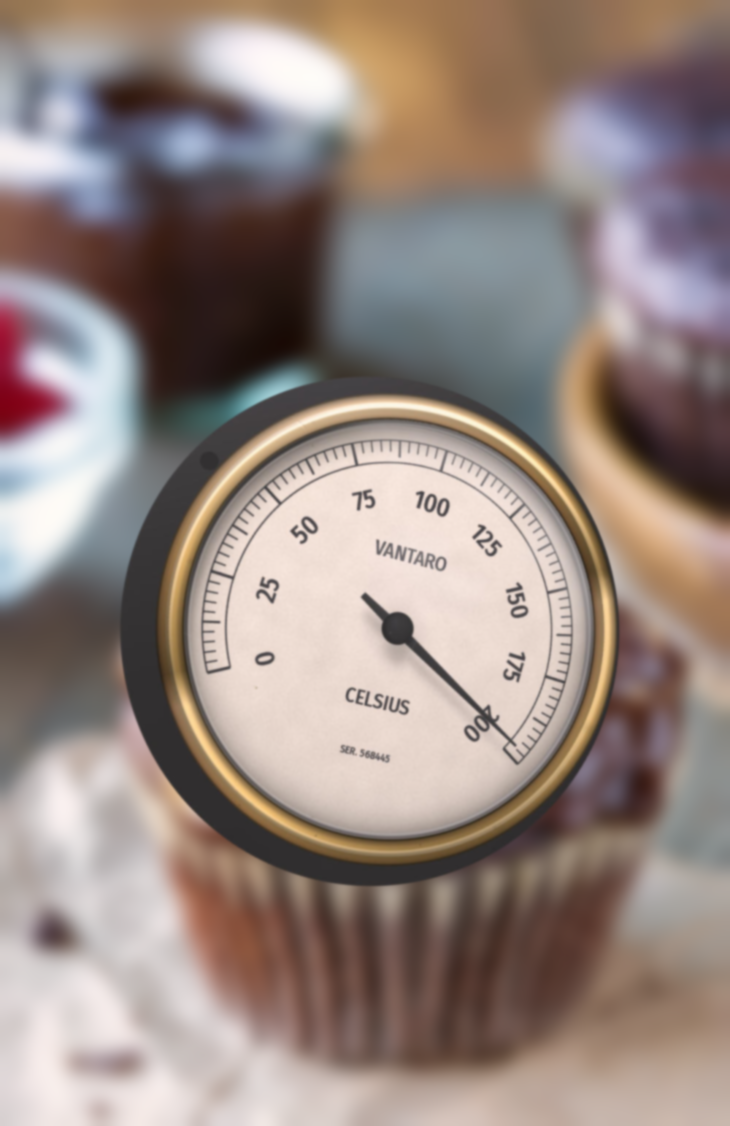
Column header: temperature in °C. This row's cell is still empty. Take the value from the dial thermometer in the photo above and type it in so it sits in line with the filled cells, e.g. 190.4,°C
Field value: 197.5,°C
